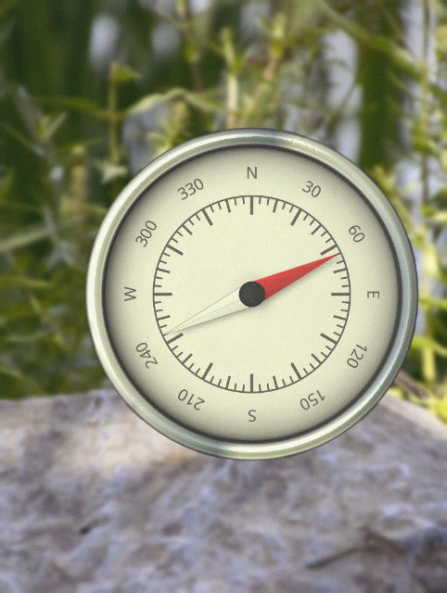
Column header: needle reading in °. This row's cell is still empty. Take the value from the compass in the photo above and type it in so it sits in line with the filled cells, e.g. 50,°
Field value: 65,°
